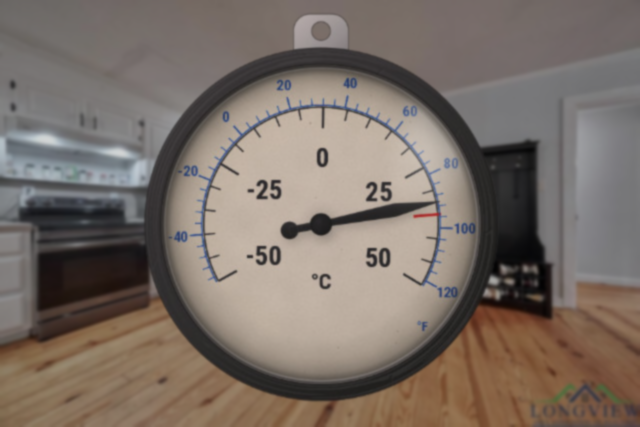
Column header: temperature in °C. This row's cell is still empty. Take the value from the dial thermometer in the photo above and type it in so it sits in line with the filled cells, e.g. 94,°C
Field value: 32.5,°C
